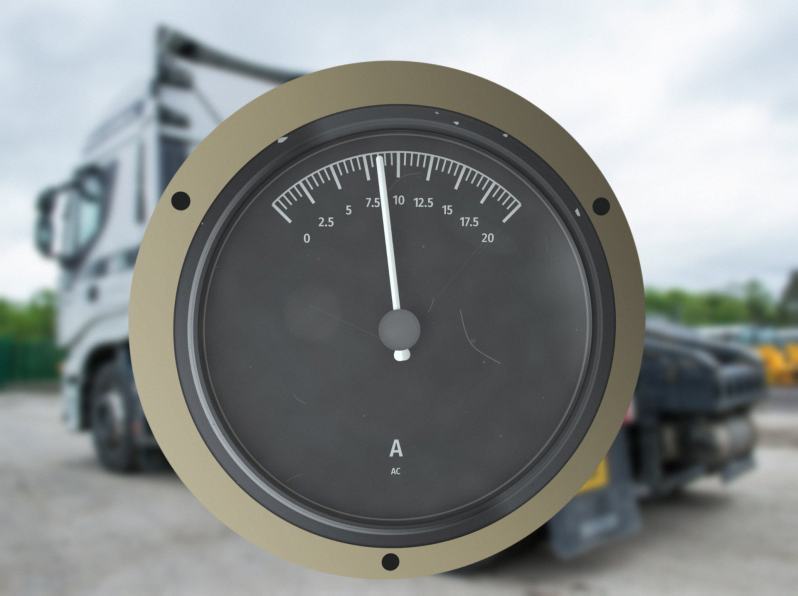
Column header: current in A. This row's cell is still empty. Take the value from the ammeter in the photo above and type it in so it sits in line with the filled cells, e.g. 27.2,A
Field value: 8.5,A
